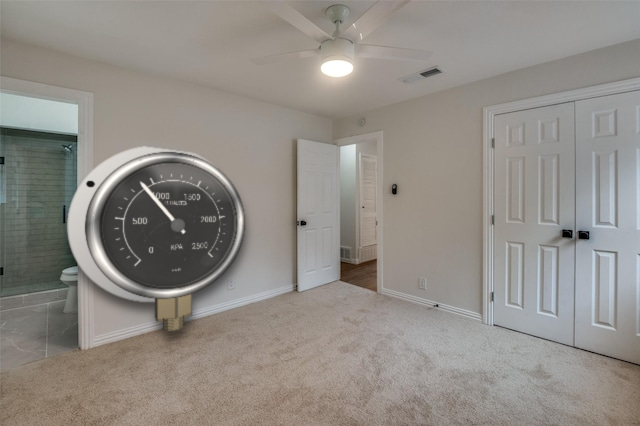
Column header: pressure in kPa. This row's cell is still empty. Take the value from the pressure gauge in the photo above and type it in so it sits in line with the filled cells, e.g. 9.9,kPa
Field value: 900,kPa
